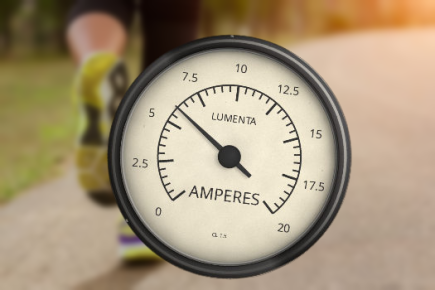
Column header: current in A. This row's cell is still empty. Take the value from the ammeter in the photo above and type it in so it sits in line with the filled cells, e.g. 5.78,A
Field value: 6,A
